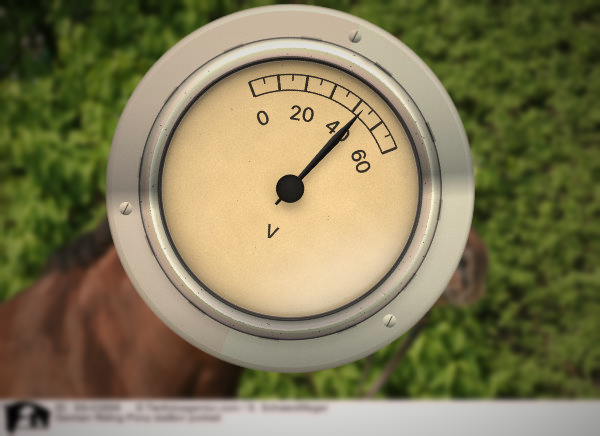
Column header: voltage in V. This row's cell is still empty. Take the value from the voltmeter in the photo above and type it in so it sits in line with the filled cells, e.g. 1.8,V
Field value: 42.5,V
